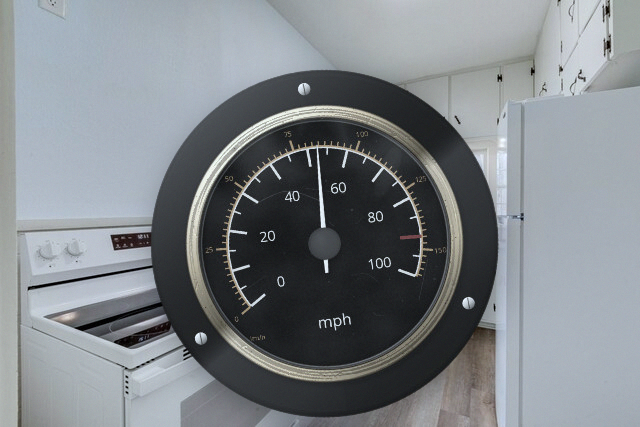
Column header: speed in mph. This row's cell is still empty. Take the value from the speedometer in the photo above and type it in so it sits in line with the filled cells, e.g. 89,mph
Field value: 52.5,mph
